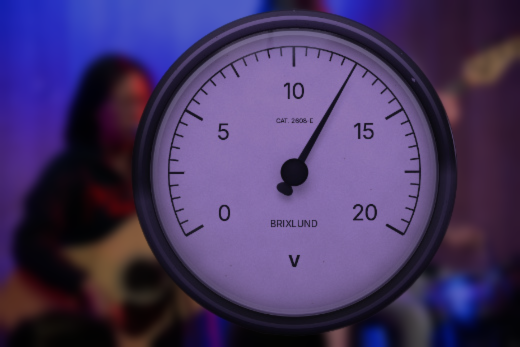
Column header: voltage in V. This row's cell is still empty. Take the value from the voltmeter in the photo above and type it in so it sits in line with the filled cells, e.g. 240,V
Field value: 12.5,V
